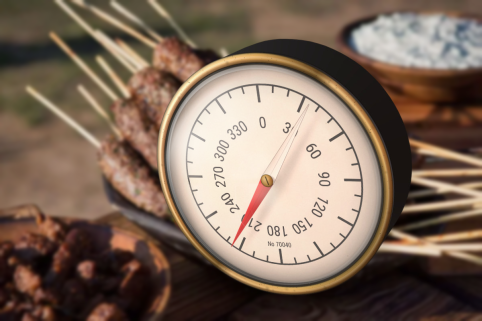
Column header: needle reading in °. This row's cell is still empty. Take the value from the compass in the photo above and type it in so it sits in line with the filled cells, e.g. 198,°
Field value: 215,°
